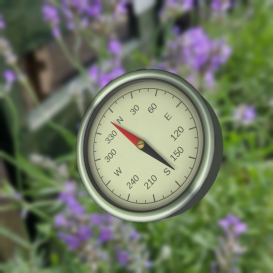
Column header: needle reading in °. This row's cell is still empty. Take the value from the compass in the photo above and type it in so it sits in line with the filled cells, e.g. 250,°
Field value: 350,°
